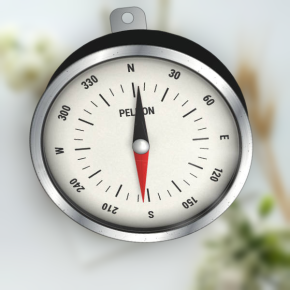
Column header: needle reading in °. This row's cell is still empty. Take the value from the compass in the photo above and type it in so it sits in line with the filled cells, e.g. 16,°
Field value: 185,°
